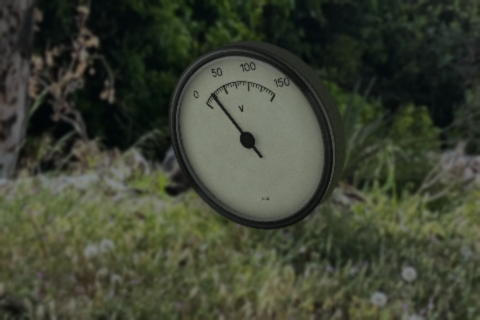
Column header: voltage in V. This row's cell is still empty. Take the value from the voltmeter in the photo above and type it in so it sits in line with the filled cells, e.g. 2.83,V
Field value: 25,V
